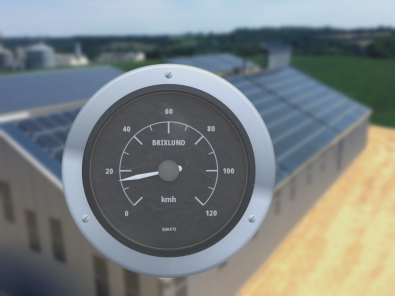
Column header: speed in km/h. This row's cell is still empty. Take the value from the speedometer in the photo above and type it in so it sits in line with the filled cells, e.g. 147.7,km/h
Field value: 15,km/h
